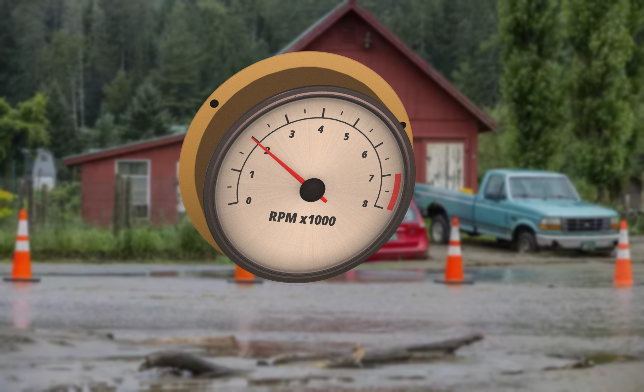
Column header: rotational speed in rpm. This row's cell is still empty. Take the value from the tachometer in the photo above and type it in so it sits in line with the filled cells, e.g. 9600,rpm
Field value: 2000,rpm
